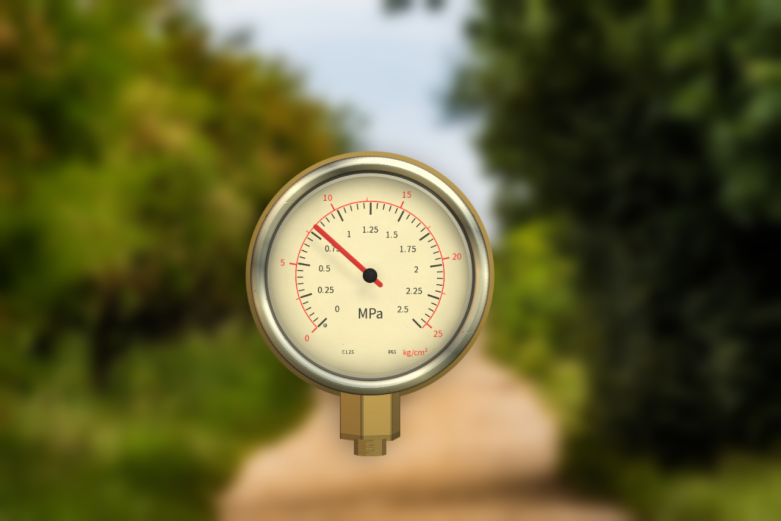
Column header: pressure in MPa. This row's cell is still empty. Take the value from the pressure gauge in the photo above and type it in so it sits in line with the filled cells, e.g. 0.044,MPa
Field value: 0.8,MPa
